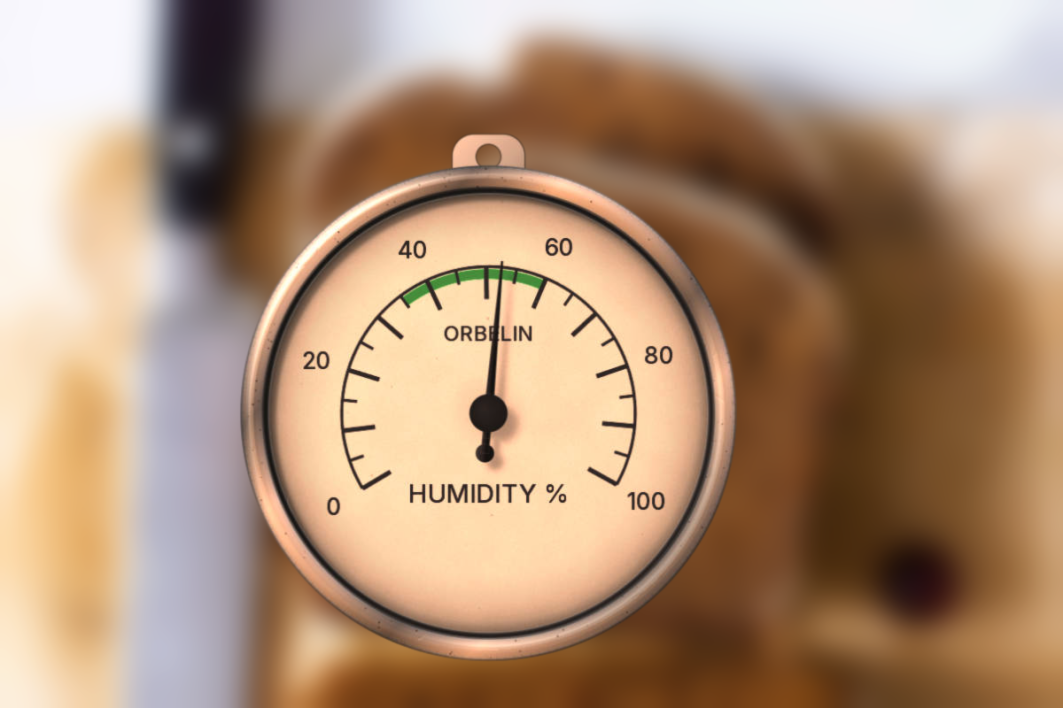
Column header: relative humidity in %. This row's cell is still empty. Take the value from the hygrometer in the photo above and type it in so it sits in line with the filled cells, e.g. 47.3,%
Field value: 52.5,%
